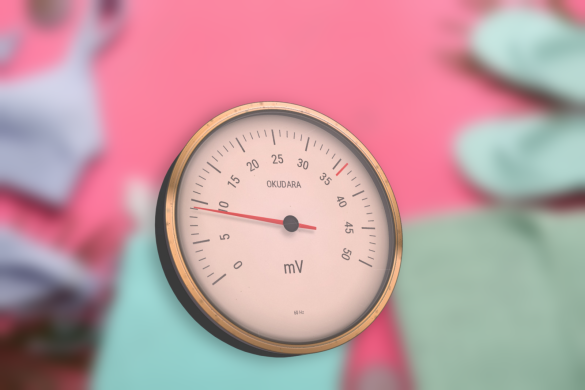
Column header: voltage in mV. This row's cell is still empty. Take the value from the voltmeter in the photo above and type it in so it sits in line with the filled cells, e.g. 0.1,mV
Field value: 9,mV
